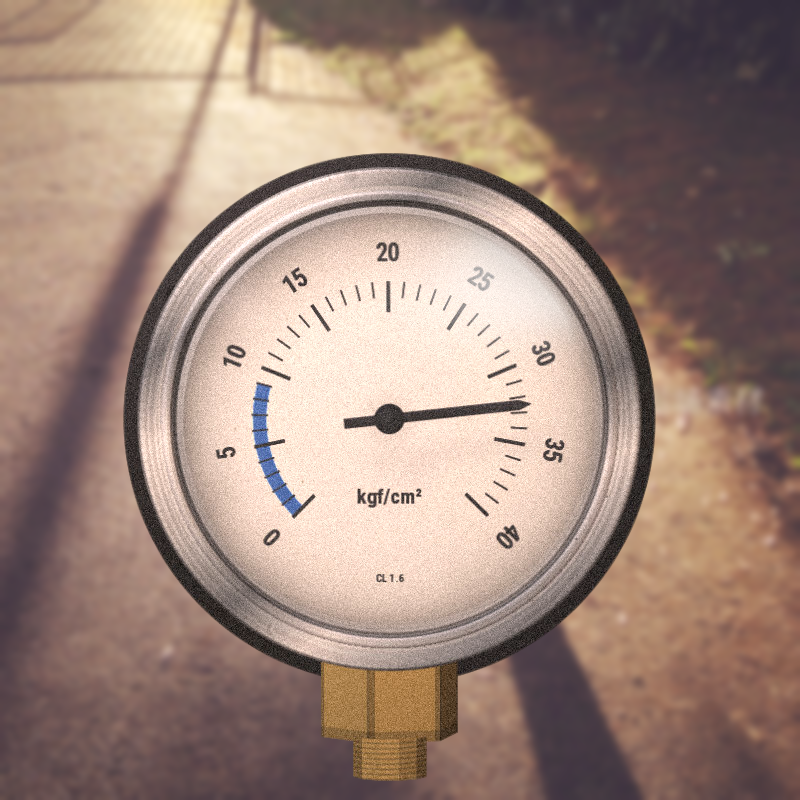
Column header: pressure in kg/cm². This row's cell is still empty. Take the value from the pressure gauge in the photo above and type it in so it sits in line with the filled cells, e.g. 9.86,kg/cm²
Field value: 32.5,kg/cm²
